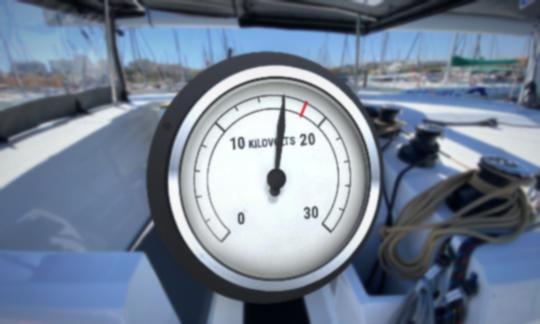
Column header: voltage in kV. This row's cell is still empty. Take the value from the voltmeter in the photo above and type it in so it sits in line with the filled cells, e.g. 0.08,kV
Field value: 16,kV
